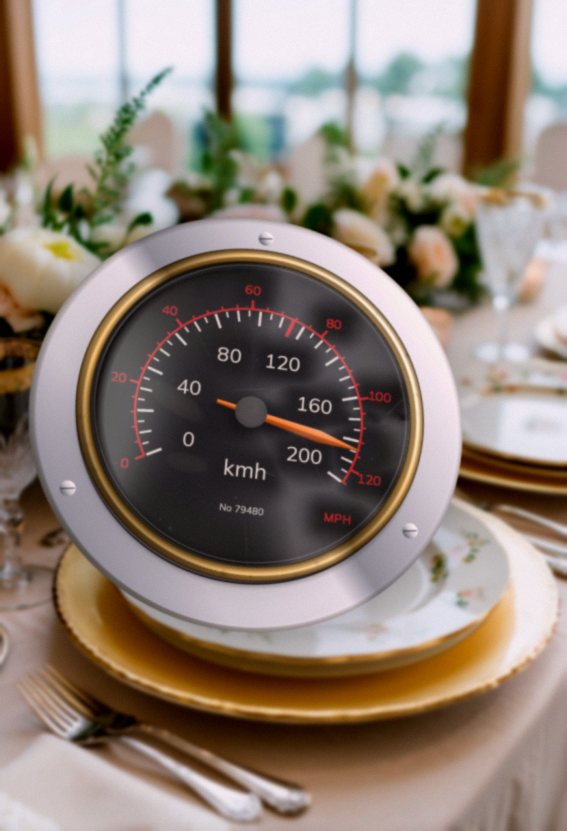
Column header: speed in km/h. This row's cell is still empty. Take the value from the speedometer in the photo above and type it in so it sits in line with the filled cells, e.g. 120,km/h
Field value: 185,km/h
